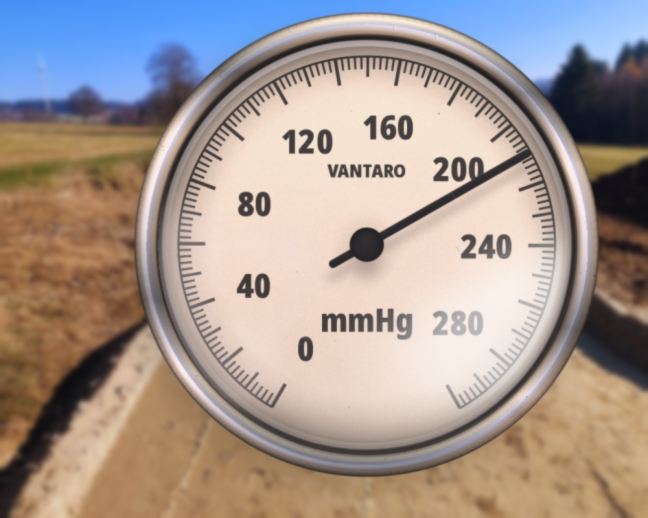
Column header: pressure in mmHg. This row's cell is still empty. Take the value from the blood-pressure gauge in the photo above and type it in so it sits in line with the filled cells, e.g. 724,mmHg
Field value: 210,mmHg
